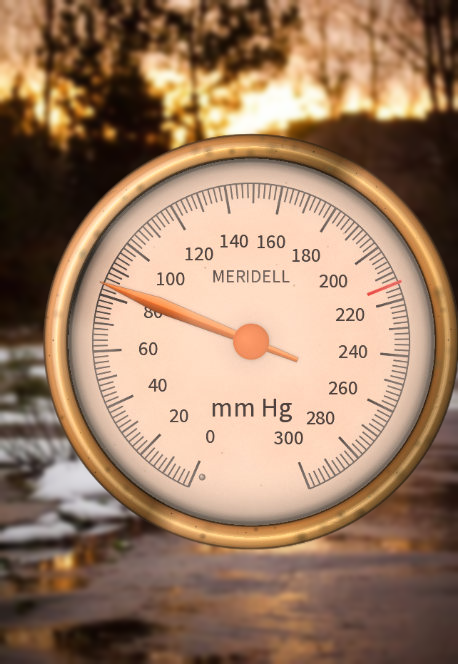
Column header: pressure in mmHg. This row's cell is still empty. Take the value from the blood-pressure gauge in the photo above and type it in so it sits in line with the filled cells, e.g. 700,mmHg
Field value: 84,mmHg
